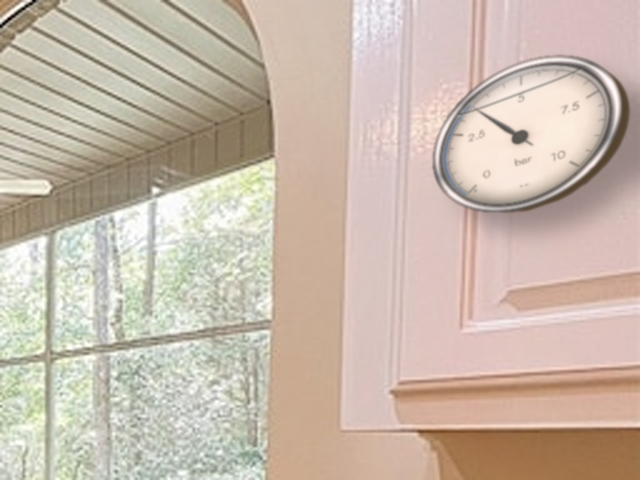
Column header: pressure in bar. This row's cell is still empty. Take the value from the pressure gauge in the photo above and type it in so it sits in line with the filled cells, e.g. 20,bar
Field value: 3.5,bar
